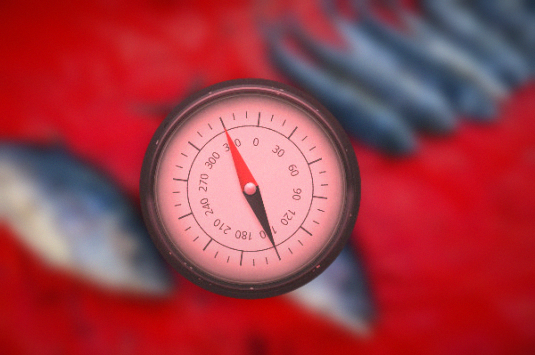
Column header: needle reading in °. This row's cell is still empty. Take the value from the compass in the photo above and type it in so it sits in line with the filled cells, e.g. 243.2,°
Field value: 330,°
